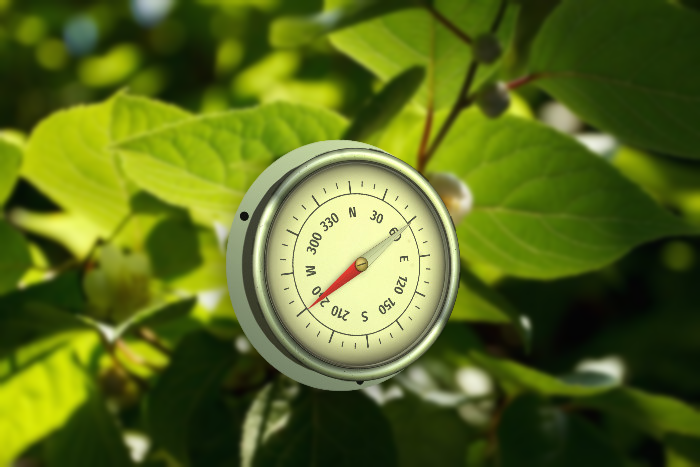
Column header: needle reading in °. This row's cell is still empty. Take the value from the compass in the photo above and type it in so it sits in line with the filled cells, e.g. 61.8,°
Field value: 240,°
